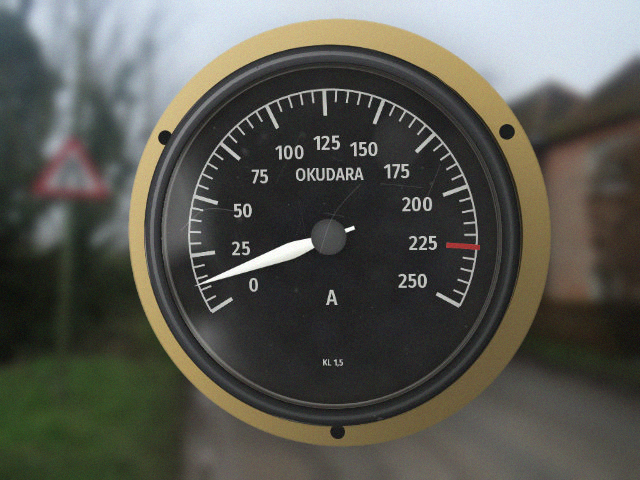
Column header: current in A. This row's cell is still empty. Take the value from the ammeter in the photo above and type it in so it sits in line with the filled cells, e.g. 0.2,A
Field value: 12.5,A
